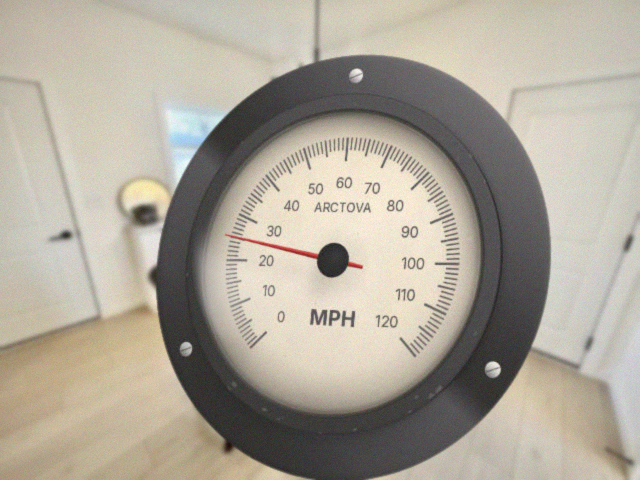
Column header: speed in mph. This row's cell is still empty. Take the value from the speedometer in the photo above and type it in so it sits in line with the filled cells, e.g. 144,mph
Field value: 25,mph
